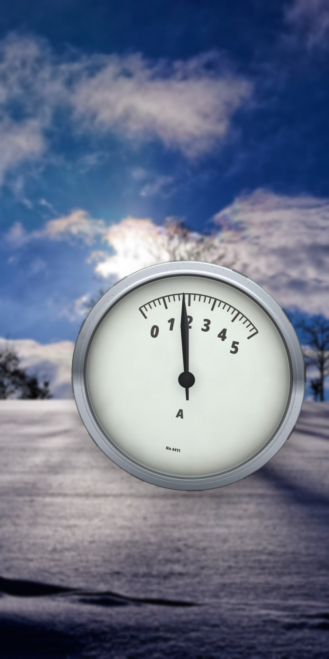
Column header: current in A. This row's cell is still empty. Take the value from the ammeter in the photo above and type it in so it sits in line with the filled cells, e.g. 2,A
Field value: 1.8,A
